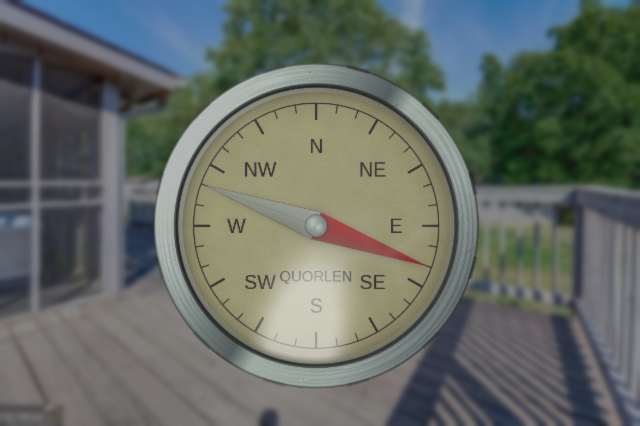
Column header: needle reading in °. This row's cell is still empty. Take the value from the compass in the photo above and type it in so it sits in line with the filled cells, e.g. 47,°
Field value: 110,°
